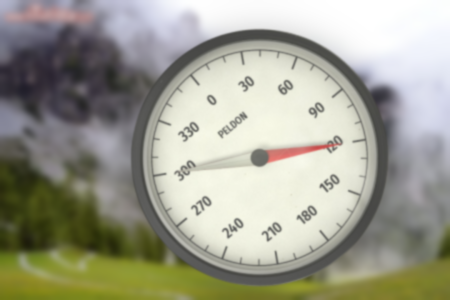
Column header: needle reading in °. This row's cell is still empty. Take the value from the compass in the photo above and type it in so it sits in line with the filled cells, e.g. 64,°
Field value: 120,°
